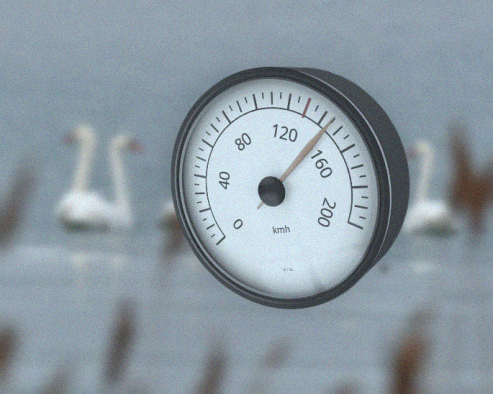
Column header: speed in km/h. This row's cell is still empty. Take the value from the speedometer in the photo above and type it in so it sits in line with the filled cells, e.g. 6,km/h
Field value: 145,km/h
